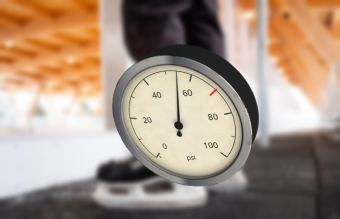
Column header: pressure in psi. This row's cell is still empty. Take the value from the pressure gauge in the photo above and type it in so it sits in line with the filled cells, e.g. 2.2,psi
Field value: 55,psi
